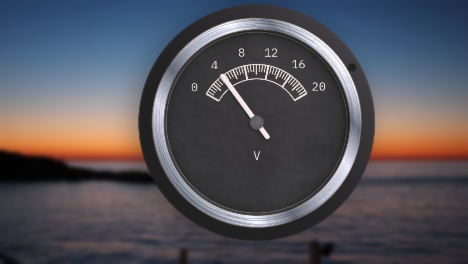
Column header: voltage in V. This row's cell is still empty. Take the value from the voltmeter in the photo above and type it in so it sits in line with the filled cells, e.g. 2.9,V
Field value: 4,V
